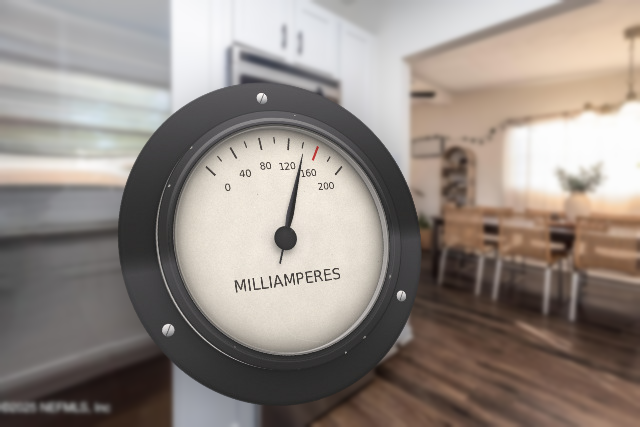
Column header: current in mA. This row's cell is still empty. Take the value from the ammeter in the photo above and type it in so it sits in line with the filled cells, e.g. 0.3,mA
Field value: 140,mA
